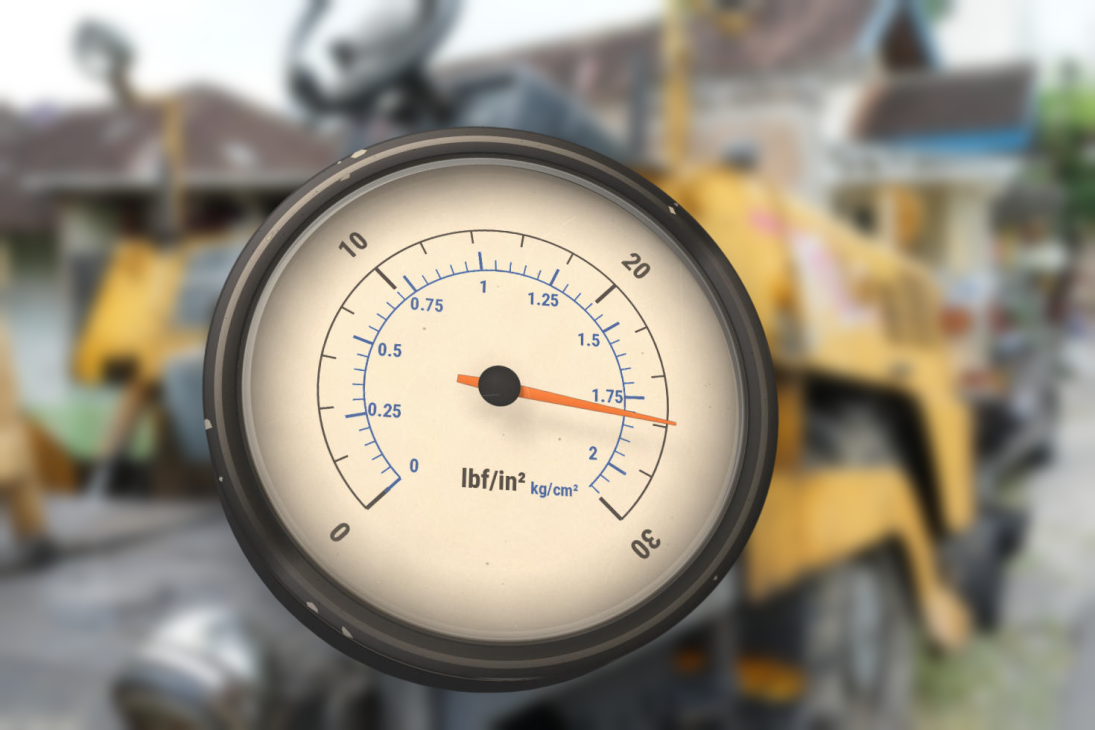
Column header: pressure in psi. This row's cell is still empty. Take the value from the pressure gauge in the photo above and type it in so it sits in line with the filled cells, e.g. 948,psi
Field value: 26,psi
